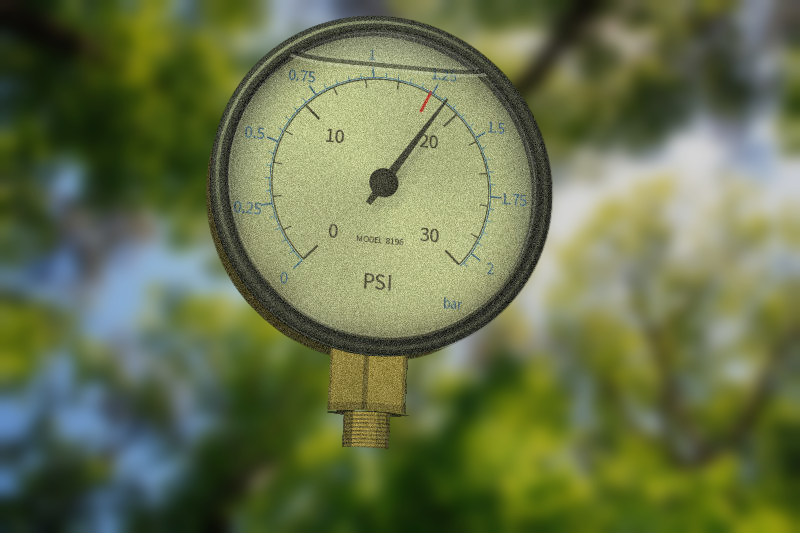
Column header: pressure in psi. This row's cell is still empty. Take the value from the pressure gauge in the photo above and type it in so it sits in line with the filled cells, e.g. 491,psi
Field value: 19,psi
